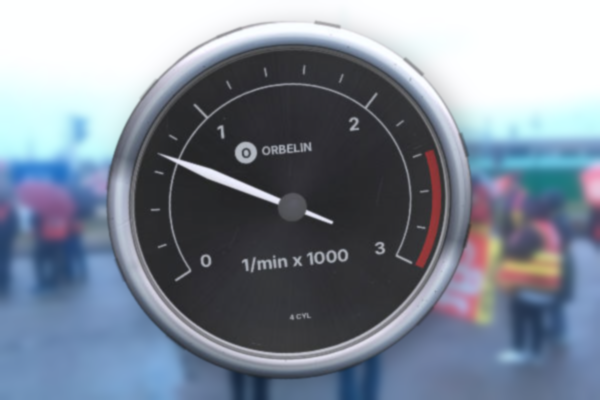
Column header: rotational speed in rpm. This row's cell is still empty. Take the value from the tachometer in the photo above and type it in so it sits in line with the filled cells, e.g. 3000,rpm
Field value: 700,rpm
